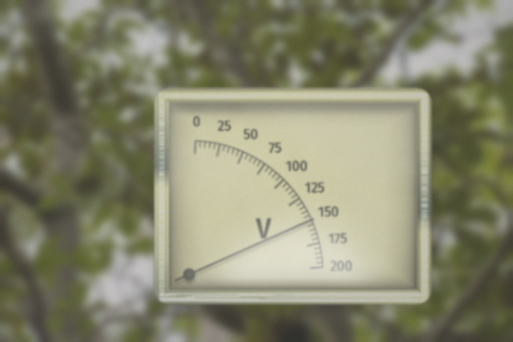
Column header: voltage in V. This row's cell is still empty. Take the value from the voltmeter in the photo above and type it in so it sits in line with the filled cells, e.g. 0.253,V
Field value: 150,V
